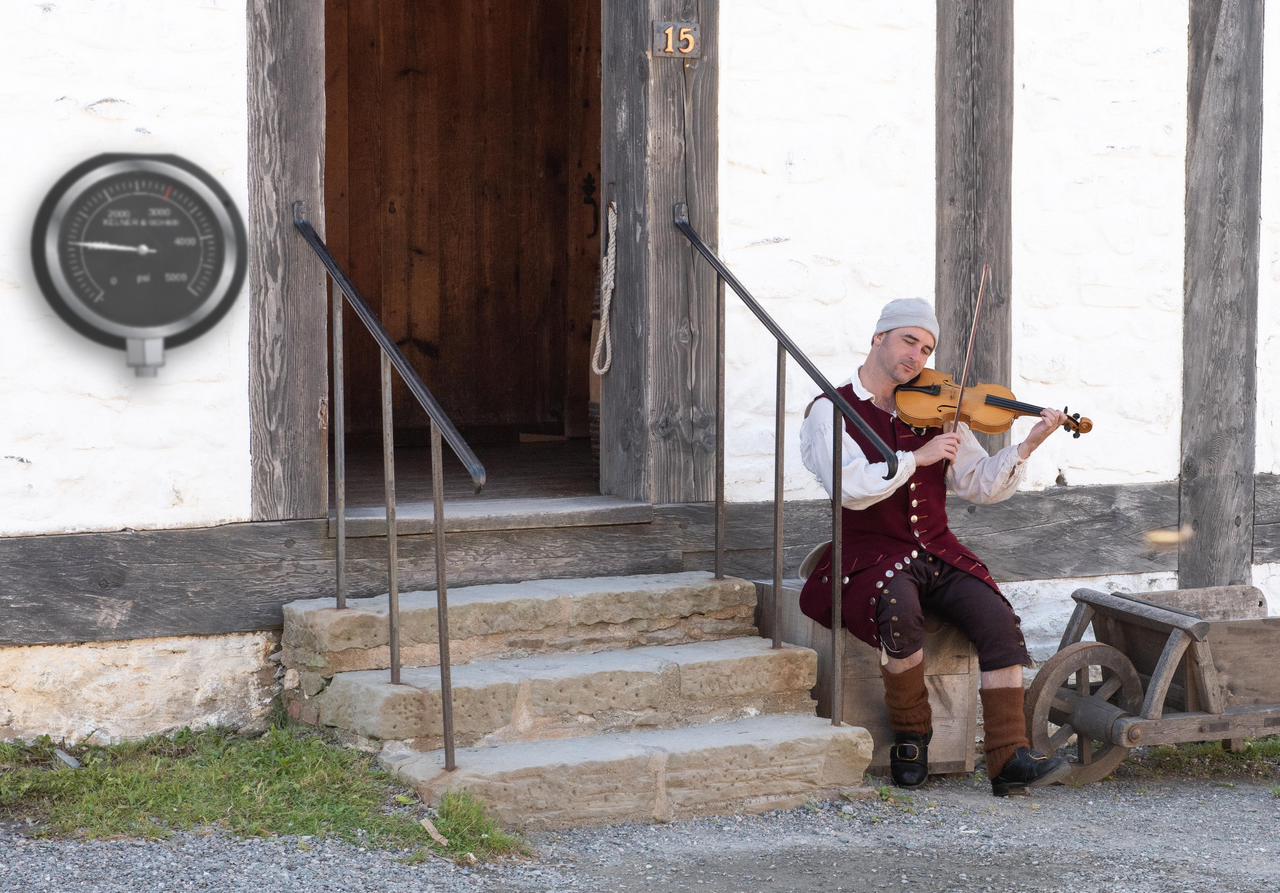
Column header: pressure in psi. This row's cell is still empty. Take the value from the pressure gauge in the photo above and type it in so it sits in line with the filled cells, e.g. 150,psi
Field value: 1000,psi
